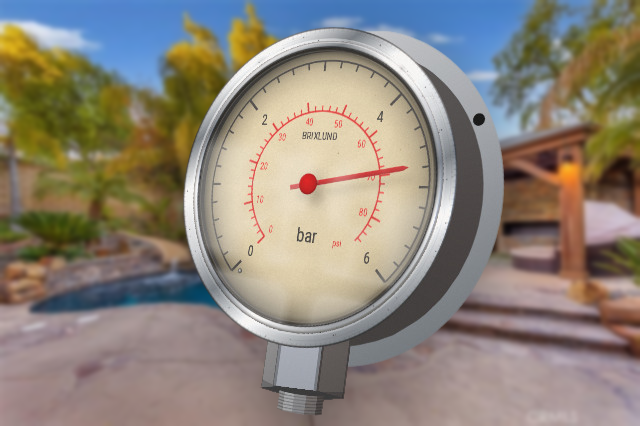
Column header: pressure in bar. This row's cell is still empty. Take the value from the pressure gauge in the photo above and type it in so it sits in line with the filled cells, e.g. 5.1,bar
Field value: 4.8,bar
